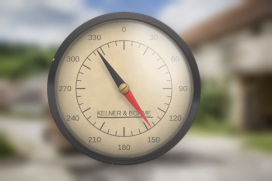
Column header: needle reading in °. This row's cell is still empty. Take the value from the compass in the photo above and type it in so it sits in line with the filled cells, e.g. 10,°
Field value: 145,°
